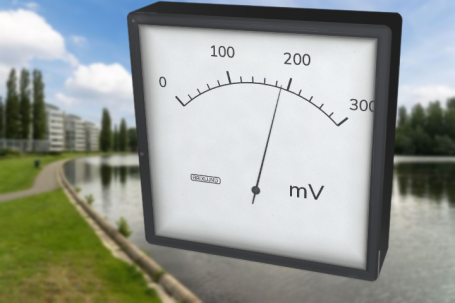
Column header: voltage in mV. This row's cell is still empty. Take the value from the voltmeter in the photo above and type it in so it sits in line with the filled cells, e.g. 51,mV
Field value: 190,mV
